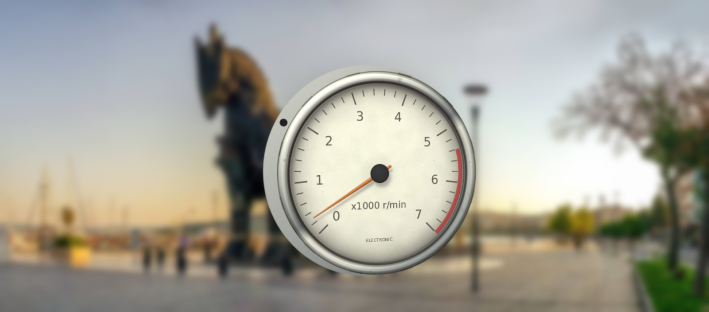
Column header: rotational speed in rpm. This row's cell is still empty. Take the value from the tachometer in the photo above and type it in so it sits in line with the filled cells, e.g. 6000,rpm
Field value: 300,rpm
